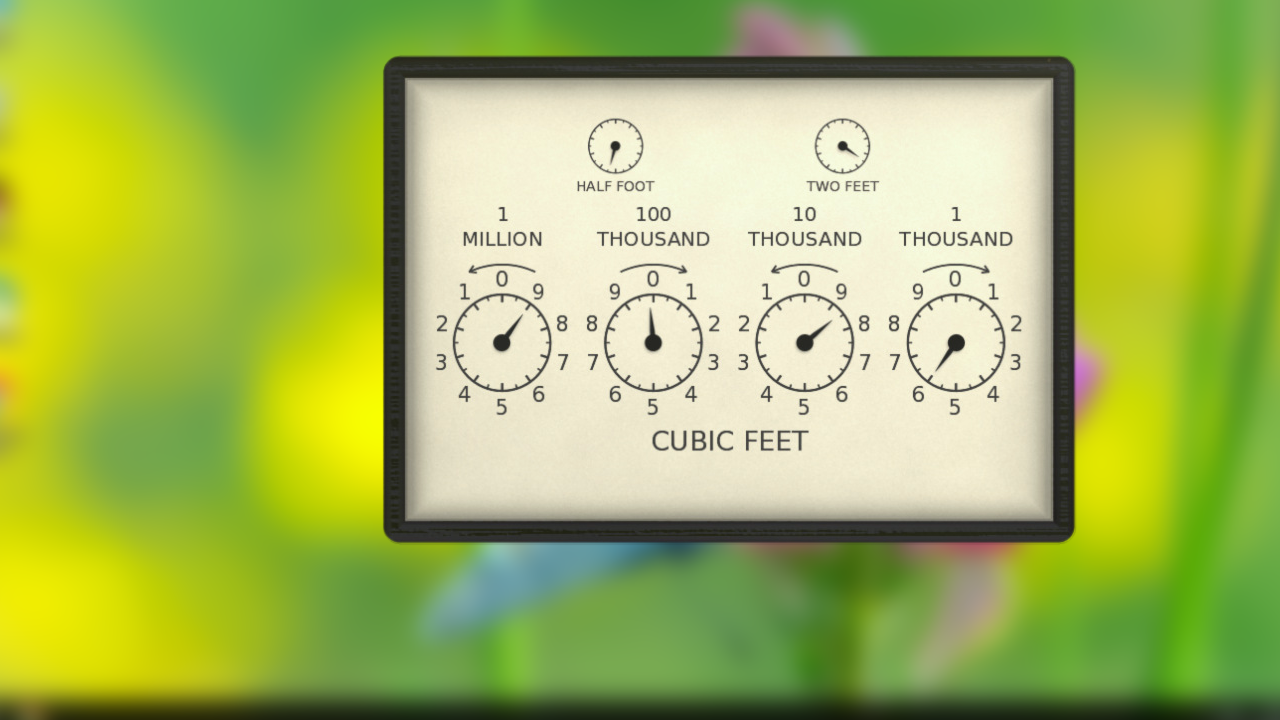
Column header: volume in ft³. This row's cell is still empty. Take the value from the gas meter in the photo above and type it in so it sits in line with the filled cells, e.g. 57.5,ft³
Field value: 898600,ft³
